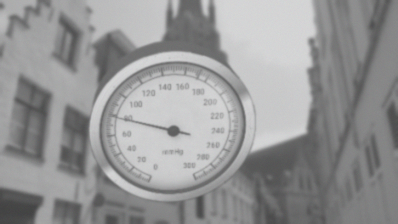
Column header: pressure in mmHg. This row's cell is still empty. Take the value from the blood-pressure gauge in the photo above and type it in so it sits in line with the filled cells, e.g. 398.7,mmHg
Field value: 80,mmHg
